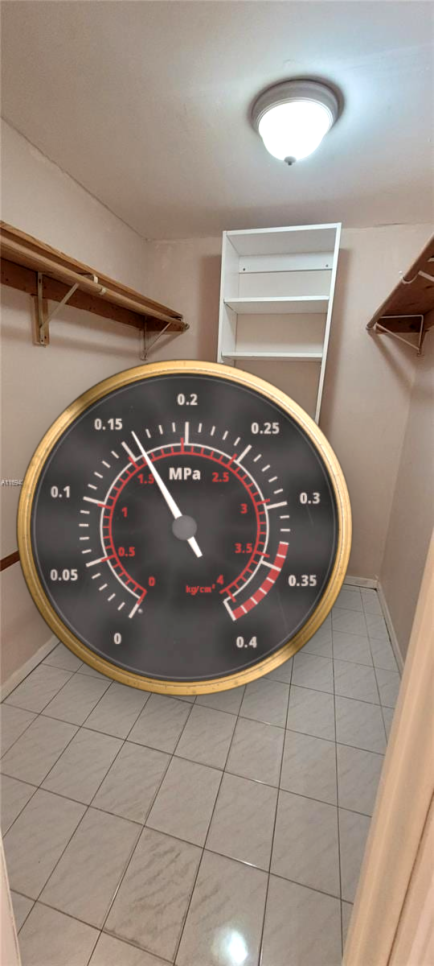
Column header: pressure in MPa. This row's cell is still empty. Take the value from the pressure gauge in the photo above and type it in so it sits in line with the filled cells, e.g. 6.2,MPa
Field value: 0.16,MPa
